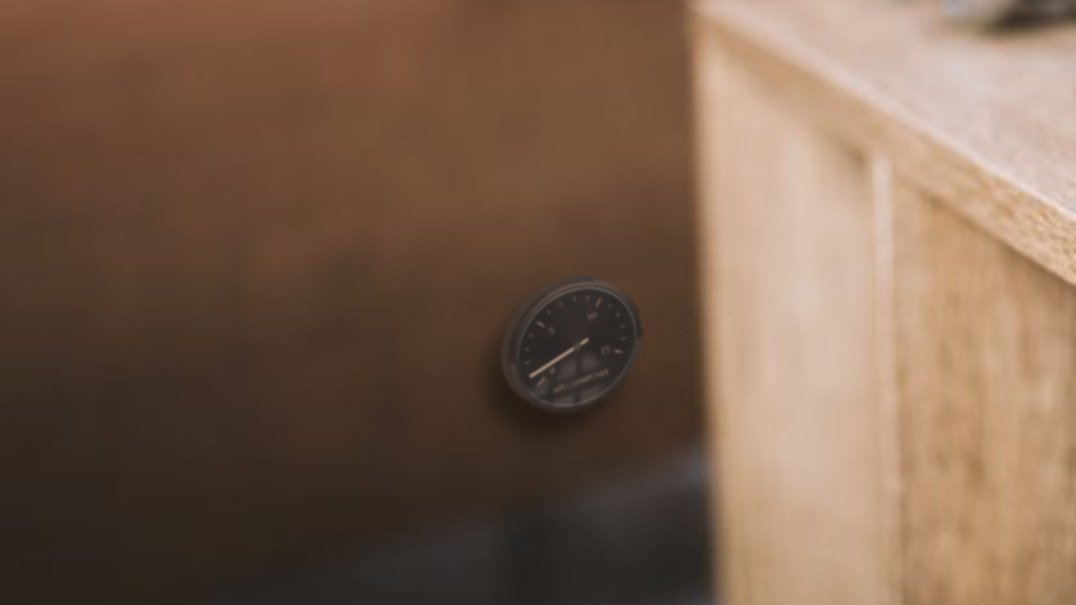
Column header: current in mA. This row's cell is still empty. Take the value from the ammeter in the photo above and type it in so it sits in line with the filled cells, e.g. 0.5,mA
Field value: 1,mA
